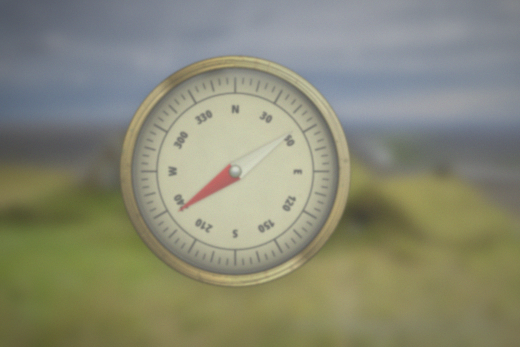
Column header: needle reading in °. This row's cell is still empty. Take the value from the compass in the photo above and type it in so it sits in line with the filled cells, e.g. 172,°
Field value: 235,°
